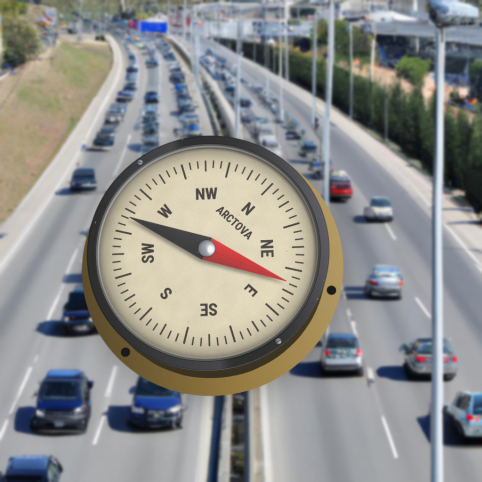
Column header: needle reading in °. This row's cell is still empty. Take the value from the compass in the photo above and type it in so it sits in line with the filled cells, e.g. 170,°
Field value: 70,°
